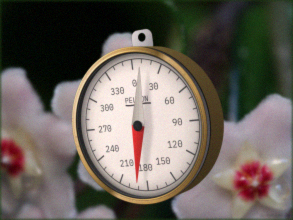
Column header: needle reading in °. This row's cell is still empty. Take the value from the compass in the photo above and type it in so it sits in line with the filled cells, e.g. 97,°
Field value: 190,°
